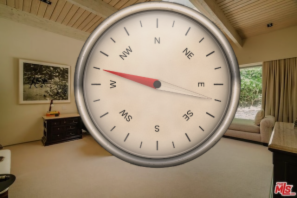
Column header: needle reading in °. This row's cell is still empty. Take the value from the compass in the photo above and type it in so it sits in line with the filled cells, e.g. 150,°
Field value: 285,°
